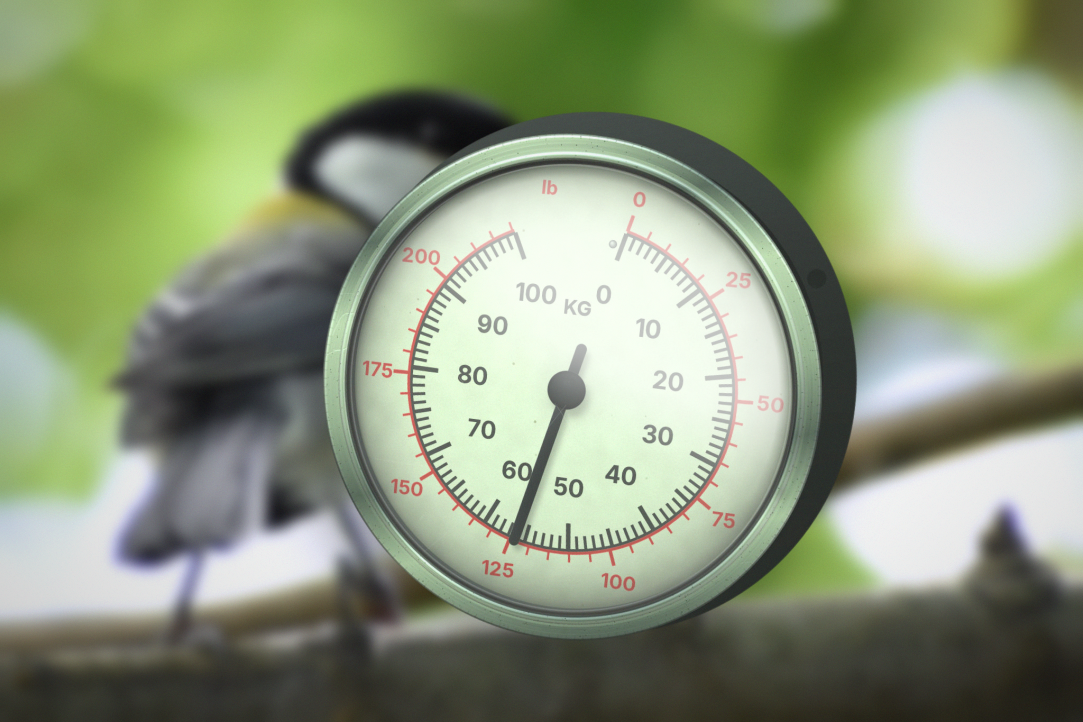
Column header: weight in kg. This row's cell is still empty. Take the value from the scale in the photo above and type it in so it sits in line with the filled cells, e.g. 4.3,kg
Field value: 56,kg
